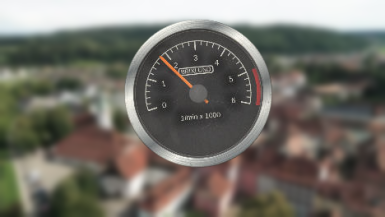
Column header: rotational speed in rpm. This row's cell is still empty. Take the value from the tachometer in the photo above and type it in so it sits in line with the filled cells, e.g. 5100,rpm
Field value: 1800,rpm
